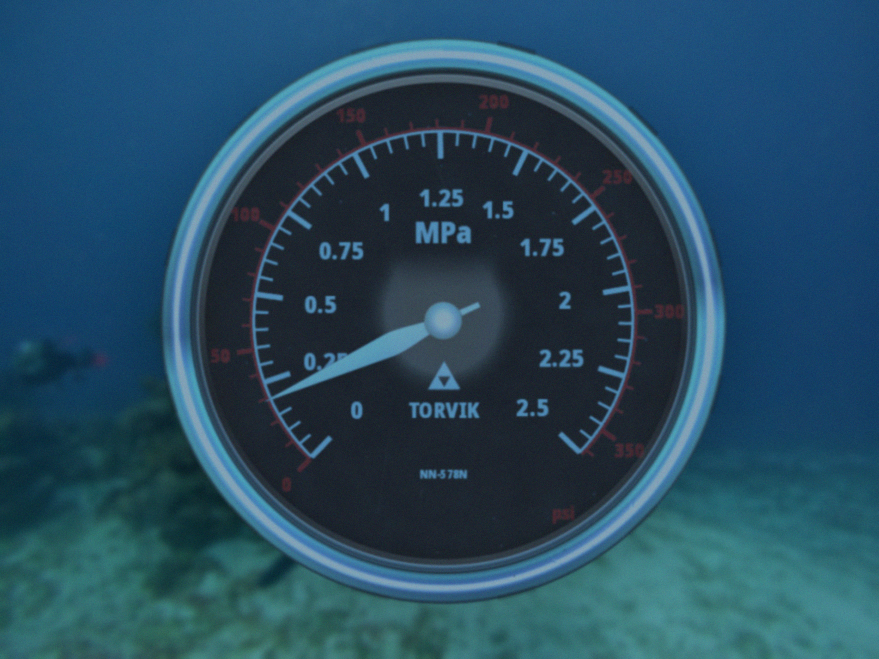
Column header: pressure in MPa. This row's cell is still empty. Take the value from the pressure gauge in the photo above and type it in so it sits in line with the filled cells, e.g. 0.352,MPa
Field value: 0.2,MPa
